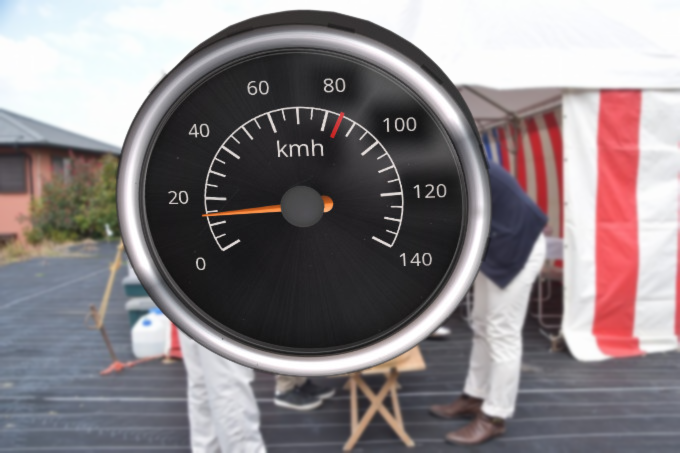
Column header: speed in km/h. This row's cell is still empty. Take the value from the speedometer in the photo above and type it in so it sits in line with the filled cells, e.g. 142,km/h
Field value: 15,km/h
